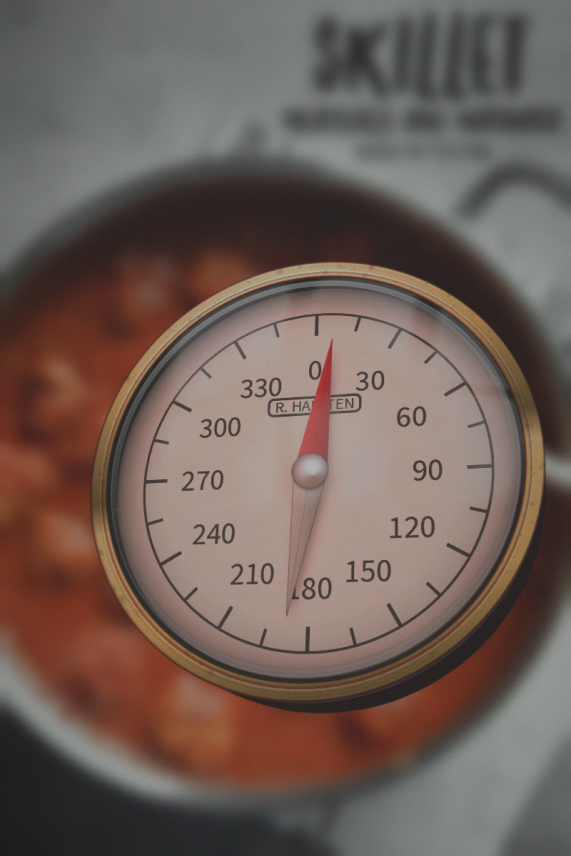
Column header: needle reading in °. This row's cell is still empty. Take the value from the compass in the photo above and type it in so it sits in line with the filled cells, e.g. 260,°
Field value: 7.5,°
